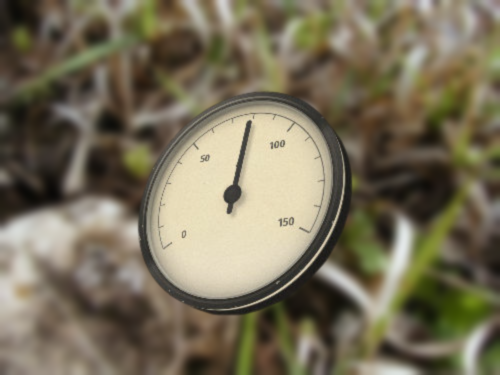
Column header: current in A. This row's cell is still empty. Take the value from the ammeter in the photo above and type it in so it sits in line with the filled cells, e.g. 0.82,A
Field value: 80,A
